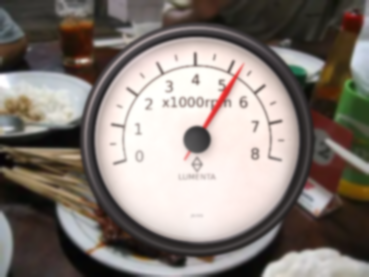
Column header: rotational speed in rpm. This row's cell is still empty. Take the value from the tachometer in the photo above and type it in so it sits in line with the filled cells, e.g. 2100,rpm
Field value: 5250,rpm
